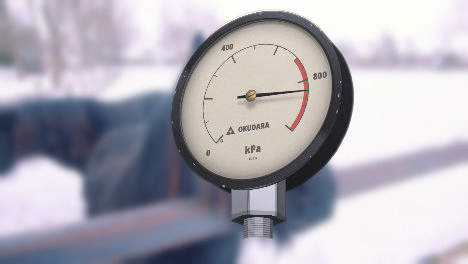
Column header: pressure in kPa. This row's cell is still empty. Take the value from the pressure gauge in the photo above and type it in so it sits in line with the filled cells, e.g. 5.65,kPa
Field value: 850,kPa
